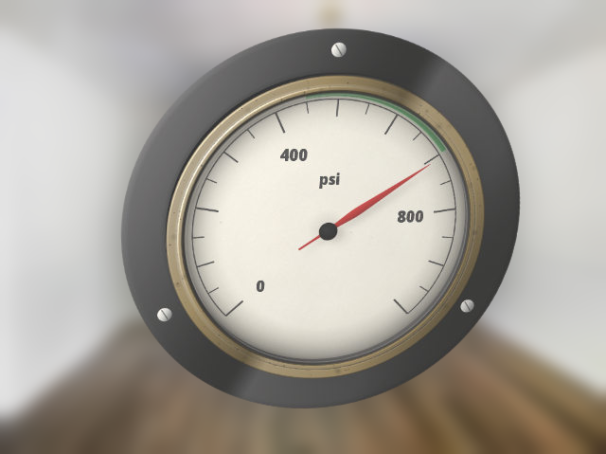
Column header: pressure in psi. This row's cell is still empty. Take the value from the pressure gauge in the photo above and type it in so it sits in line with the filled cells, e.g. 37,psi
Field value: 700,psi
